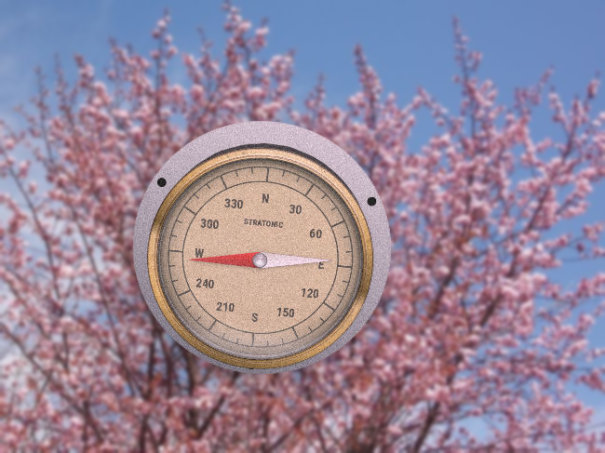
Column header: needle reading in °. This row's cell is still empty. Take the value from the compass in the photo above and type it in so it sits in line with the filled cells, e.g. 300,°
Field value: 265,°
